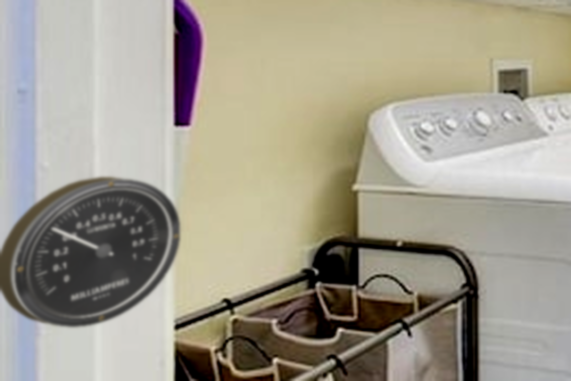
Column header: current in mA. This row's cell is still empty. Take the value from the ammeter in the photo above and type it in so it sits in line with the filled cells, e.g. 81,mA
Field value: 0.3,mA
